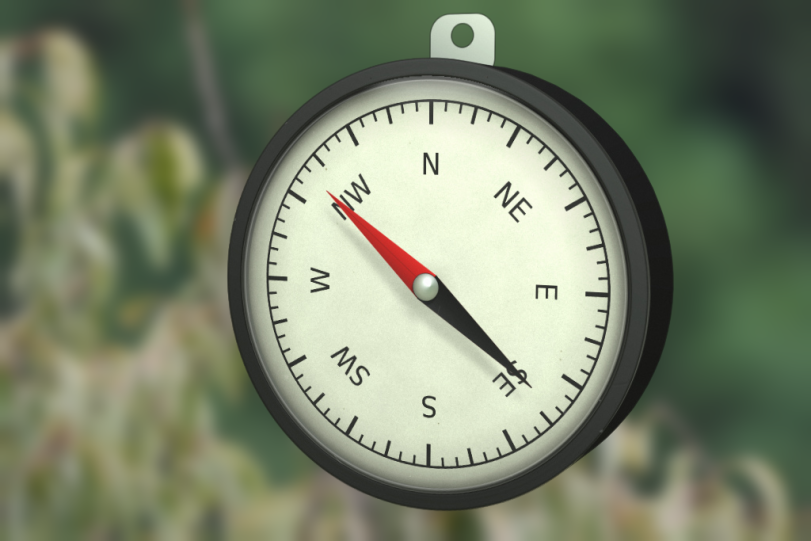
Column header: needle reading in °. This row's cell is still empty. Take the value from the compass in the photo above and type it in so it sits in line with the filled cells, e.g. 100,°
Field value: 310,°
